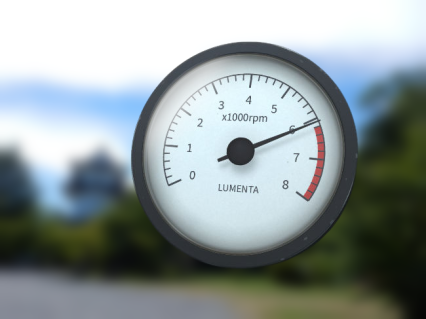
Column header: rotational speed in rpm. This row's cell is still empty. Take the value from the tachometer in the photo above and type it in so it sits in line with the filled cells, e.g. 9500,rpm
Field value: 6100,rpm
